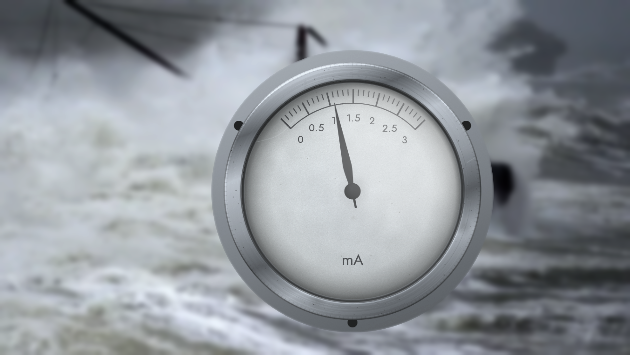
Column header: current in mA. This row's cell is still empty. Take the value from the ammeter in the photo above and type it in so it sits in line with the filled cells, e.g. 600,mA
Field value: 1.1,mA
